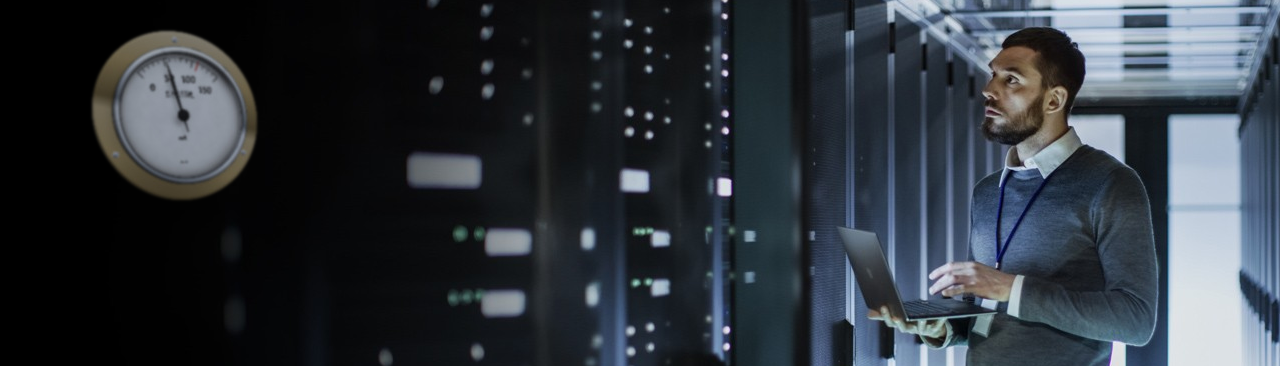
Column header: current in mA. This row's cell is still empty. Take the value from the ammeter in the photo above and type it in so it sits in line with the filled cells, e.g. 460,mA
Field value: 50,mA
